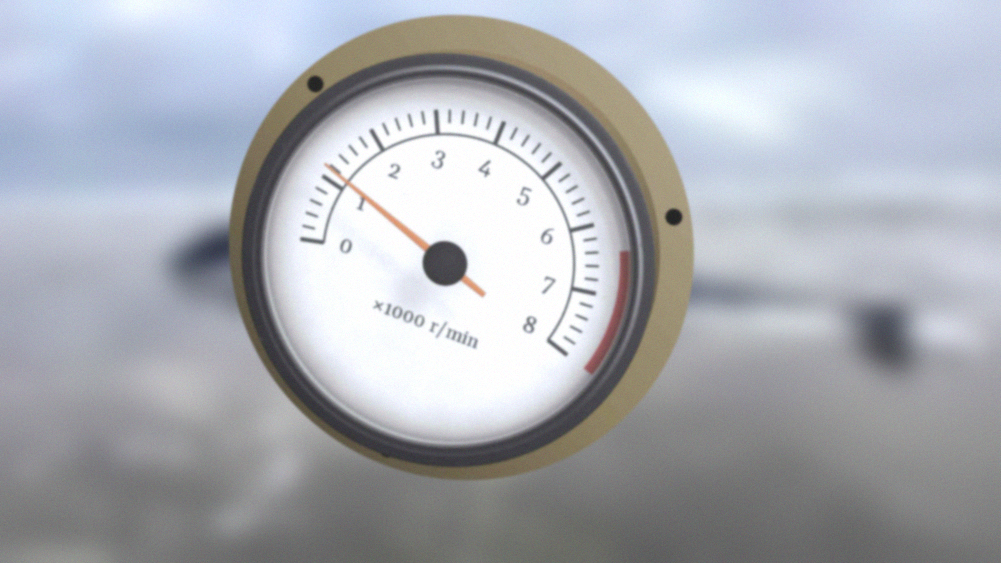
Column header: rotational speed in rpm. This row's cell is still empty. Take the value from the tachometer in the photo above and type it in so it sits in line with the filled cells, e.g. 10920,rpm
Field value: 1200,rpm
